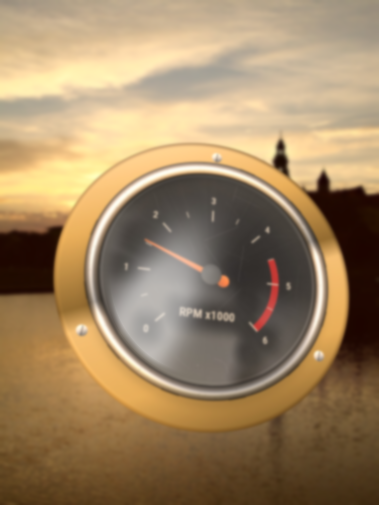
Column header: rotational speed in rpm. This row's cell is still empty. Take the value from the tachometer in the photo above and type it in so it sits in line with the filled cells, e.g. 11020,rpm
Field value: 1500,rpm
